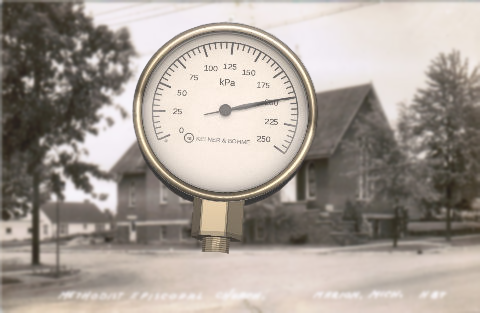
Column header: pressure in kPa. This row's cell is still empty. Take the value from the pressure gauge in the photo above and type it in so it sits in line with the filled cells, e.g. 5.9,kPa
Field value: 200,kPa
